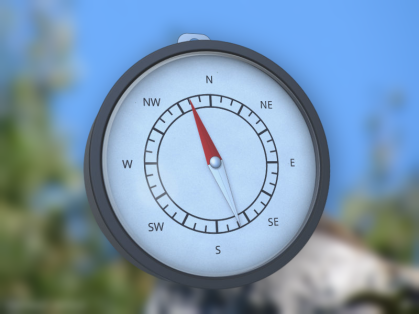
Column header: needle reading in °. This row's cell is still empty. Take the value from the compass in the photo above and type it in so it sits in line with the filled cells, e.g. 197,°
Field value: 340,°
